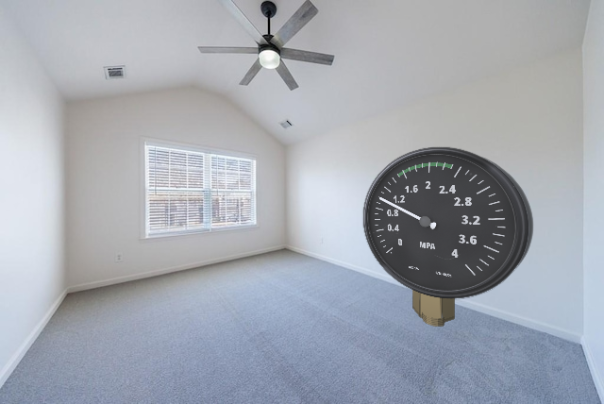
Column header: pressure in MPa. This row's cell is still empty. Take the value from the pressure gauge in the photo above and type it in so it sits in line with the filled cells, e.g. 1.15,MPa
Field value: 1,MPa
